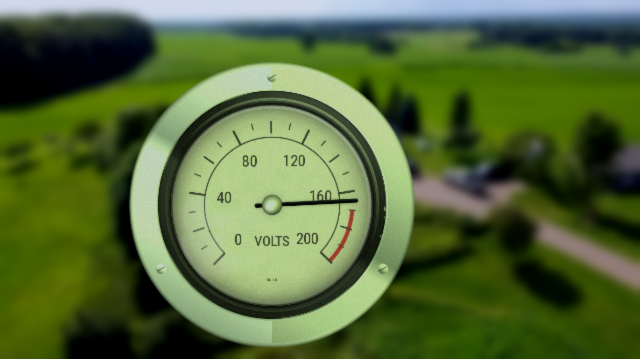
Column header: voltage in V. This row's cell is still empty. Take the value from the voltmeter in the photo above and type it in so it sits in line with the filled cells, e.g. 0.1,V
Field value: 165,V
